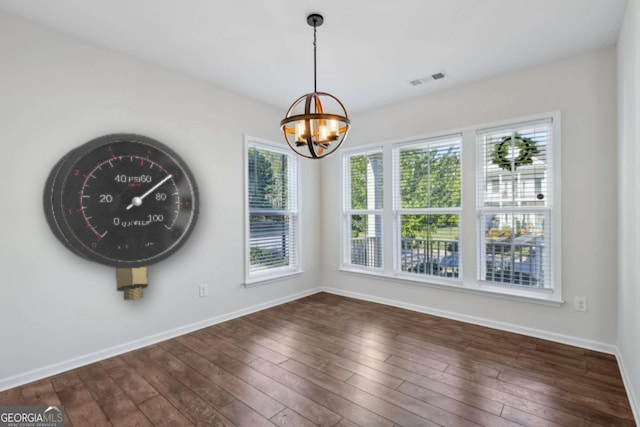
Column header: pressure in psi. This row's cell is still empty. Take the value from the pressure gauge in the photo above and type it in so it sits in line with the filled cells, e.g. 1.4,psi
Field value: 70,psi
